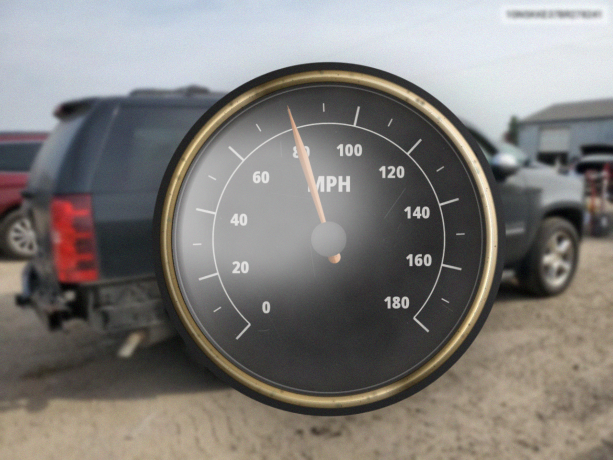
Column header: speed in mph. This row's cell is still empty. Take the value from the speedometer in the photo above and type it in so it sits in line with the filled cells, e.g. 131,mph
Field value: 80,mph
